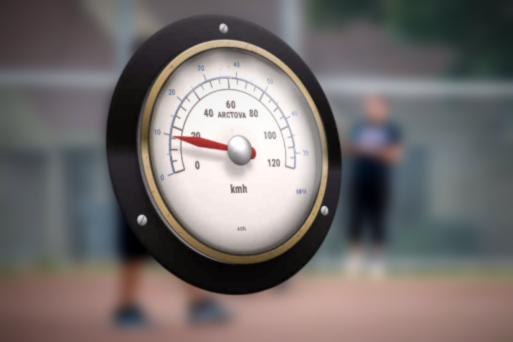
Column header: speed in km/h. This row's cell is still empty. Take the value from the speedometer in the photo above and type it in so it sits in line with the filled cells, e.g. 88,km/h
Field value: 15,km/h
